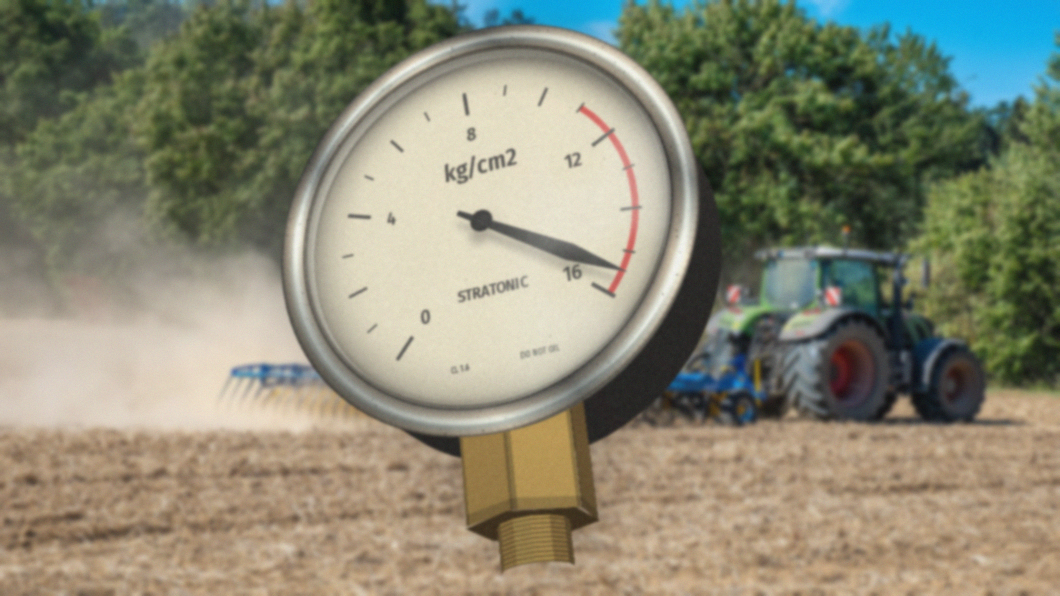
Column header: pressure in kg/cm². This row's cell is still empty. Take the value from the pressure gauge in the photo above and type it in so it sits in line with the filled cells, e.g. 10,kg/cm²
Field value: 15.5,kg/cm²
